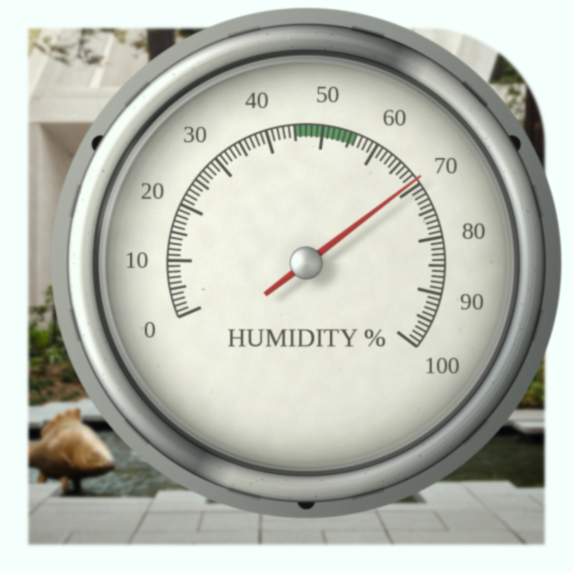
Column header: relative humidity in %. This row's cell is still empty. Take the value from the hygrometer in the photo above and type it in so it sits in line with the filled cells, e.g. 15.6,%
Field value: 69,%
